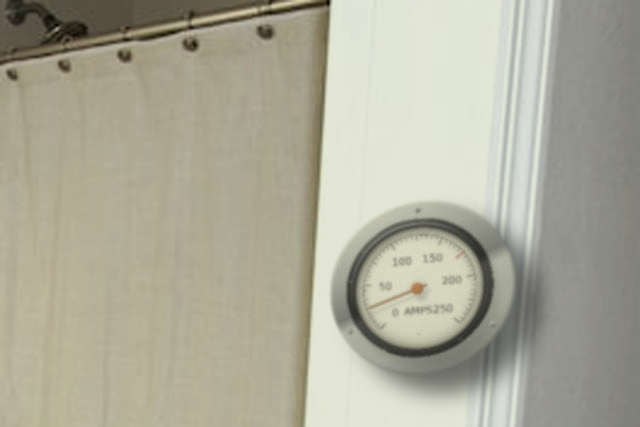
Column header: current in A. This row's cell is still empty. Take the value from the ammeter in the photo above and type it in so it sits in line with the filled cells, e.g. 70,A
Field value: 25,A
